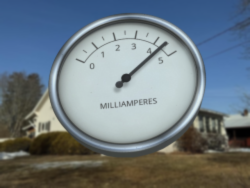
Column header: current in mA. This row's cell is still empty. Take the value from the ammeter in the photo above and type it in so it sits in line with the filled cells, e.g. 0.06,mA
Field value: 4.5,mA
